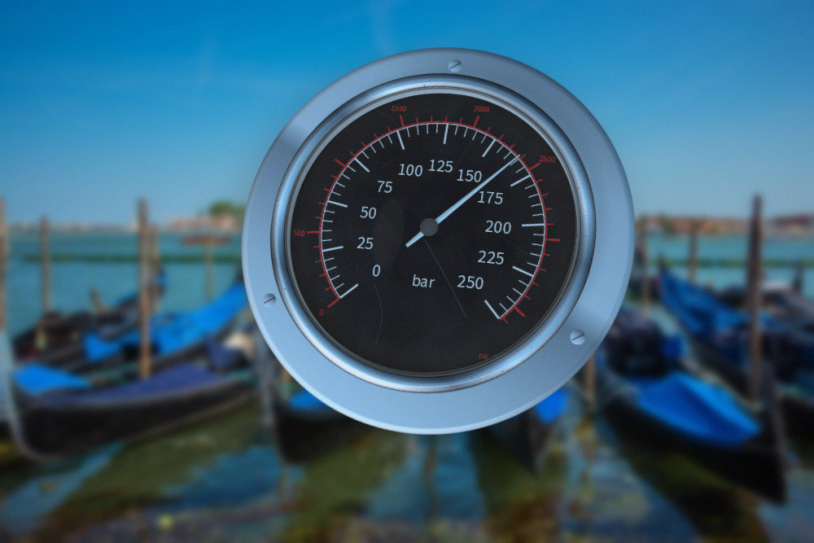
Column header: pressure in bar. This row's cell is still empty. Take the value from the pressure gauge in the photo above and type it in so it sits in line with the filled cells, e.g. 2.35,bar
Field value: 165,bar
